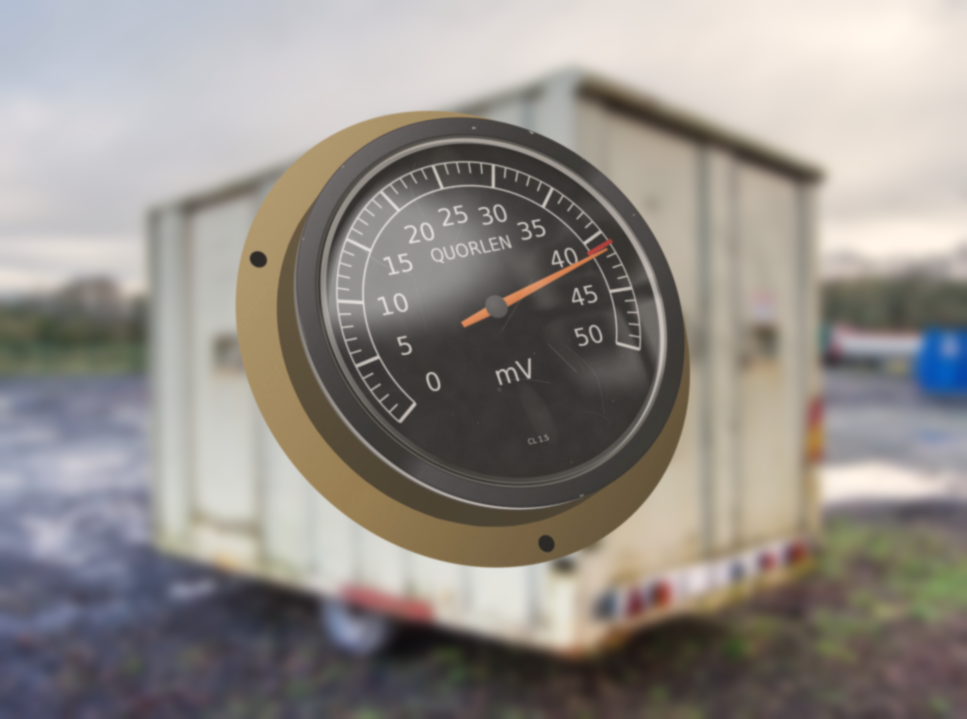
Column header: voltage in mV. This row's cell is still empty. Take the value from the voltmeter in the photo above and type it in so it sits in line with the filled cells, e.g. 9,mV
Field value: 41.5,mV
